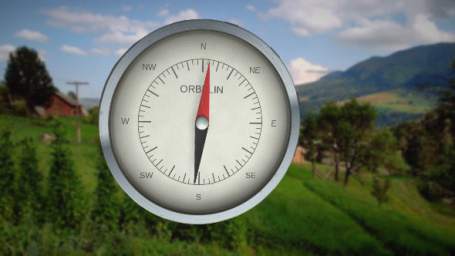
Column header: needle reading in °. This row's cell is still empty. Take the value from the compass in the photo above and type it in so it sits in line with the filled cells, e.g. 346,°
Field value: 5,°
